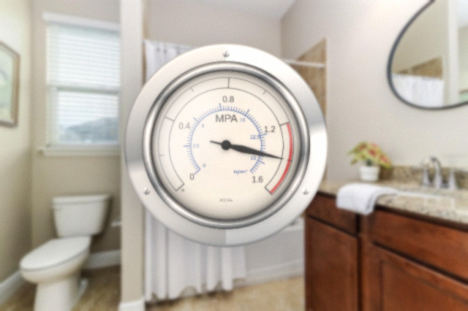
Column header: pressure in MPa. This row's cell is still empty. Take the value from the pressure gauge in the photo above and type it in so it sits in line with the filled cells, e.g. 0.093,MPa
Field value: 1.4,MPa
